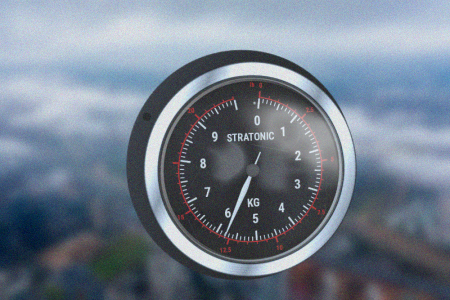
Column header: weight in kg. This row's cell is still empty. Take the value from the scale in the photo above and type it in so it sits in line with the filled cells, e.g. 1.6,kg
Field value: 5.8,kg
